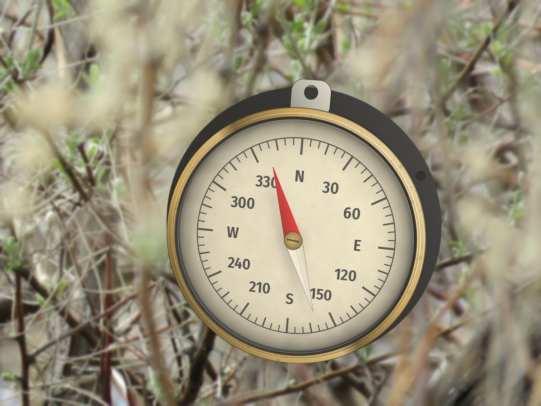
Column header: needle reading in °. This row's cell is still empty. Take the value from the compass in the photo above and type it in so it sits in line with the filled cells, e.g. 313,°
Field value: 340,°
